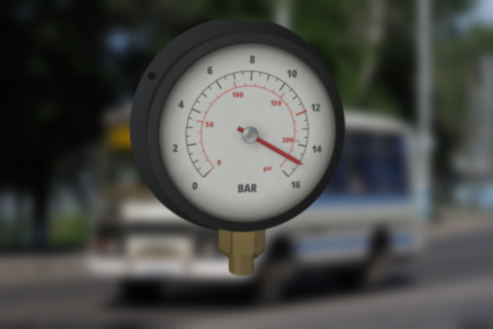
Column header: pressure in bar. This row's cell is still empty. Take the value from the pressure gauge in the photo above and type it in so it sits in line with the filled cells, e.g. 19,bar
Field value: 15,bar
